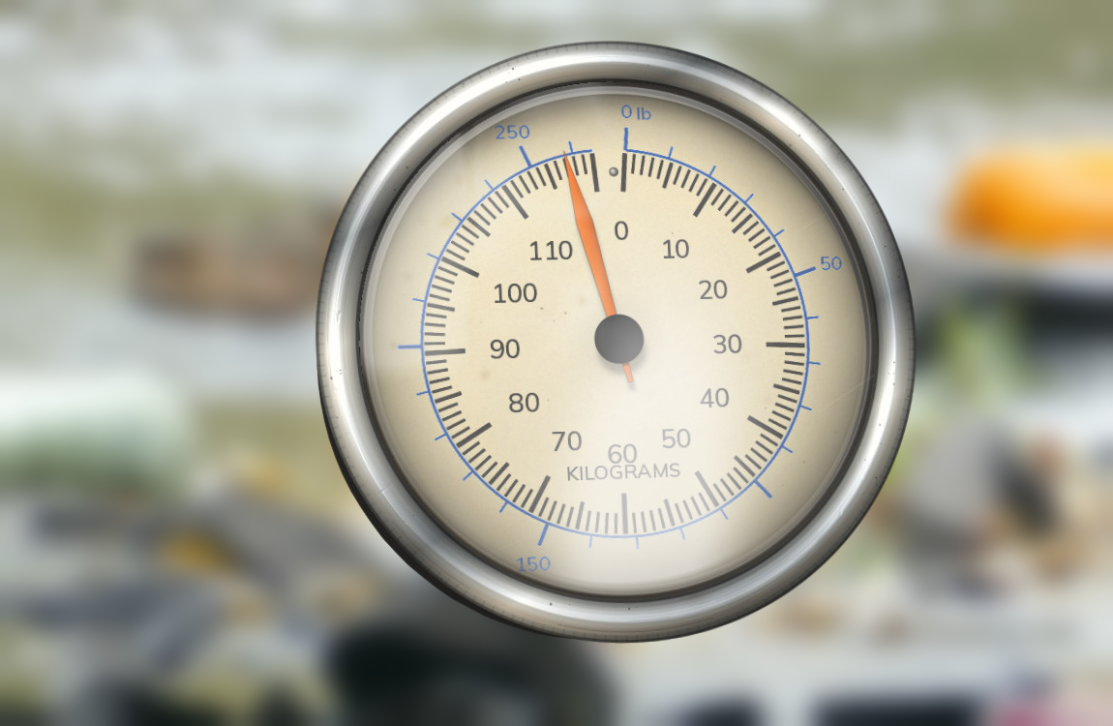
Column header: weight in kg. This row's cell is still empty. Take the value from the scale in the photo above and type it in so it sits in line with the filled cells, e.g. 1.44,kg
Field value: 117,kg
